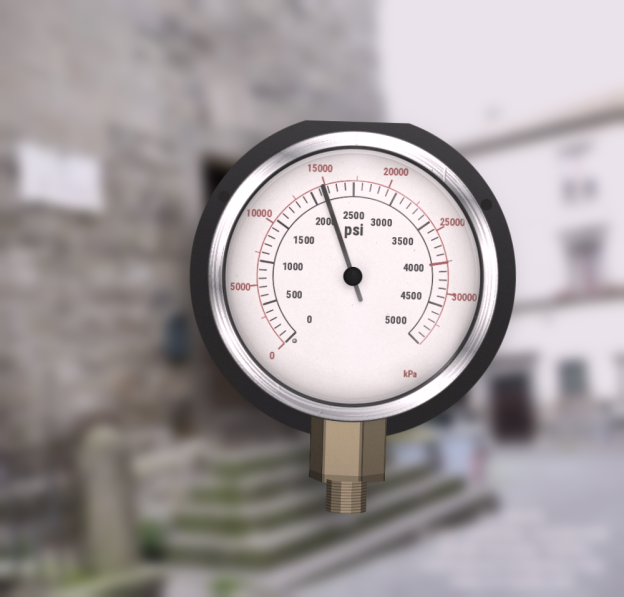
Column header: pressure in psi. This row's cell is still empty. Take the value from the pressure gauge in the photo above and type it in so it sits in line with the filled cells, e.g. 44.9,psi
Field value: 2150,psi
